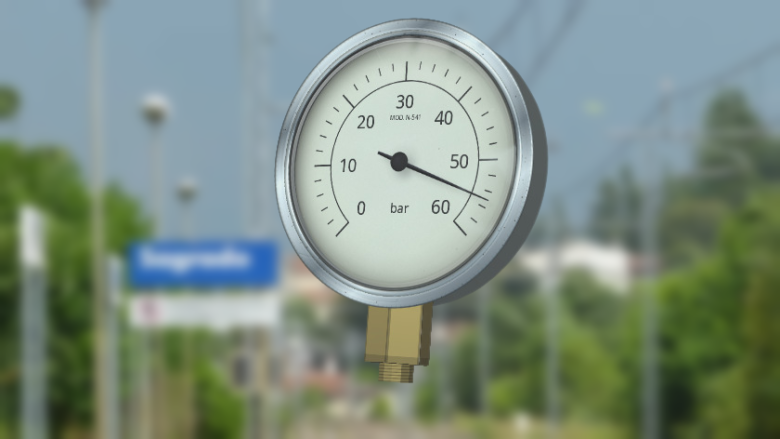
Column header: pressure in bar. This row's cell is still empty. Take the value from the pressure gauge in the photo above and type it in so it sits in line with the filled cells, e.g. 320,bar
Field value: 55,bar
